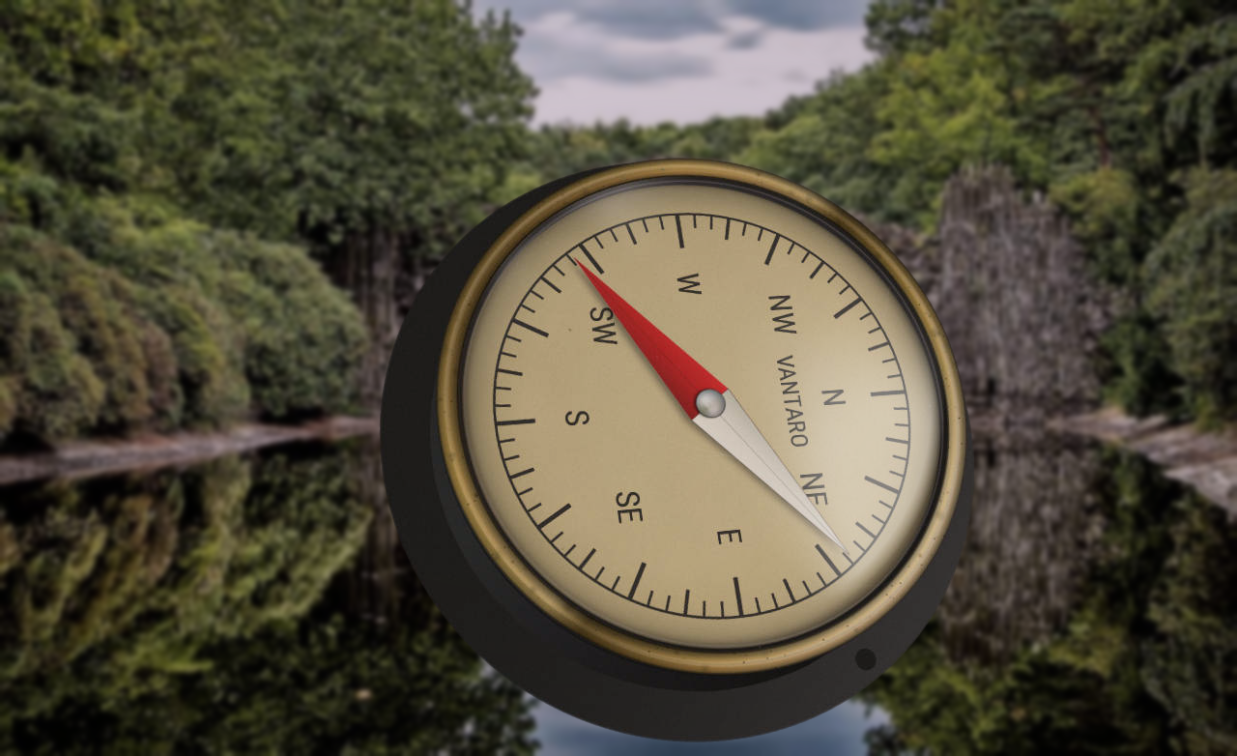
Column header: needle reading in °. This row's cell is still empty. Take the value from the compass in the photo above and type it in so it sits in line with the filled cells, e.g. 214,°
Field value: 235,°
